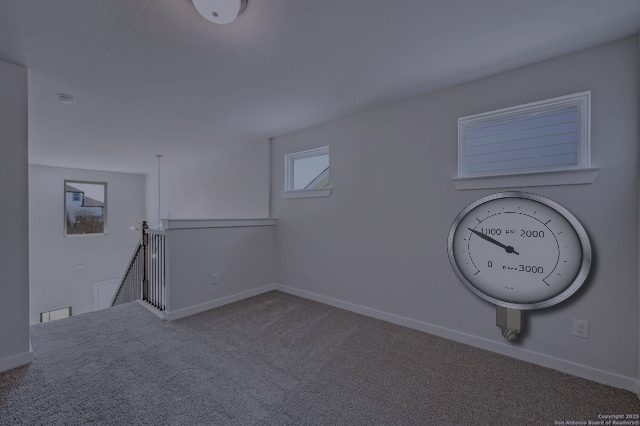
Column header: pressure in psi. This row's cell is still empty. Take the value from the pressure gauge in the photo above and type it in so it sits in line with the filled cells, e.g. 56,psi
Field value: 800,psi
